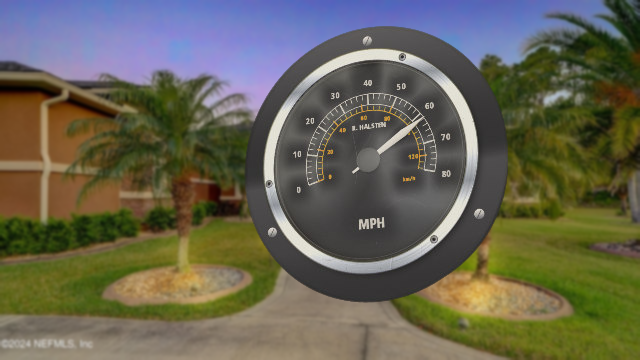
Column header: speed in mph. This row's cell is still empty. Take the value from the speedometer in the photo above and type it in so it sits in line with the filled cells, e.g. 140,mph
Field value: 62,mph
